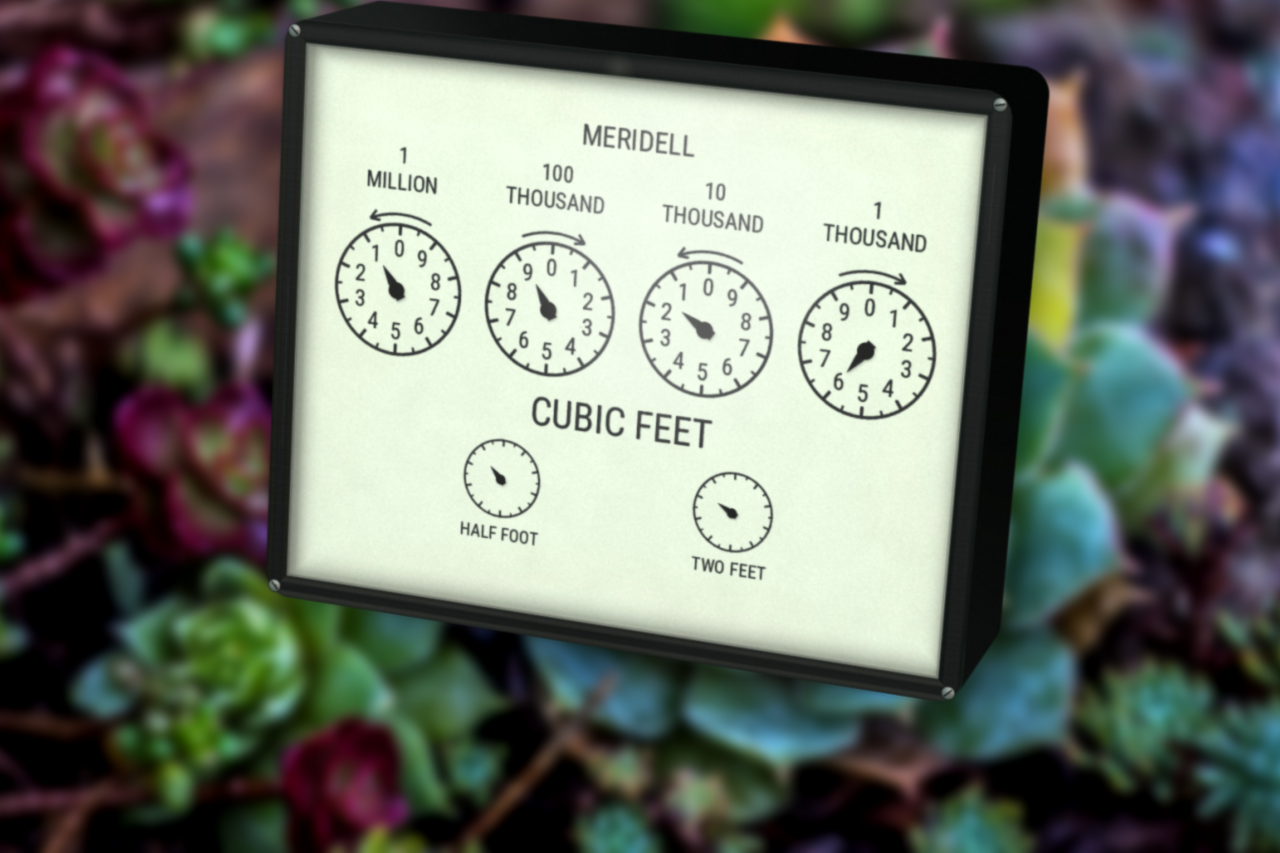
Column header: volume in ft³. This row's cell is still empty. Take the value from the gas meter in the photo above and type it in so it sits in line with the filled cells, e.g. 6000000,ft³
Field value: 91600,ft³
